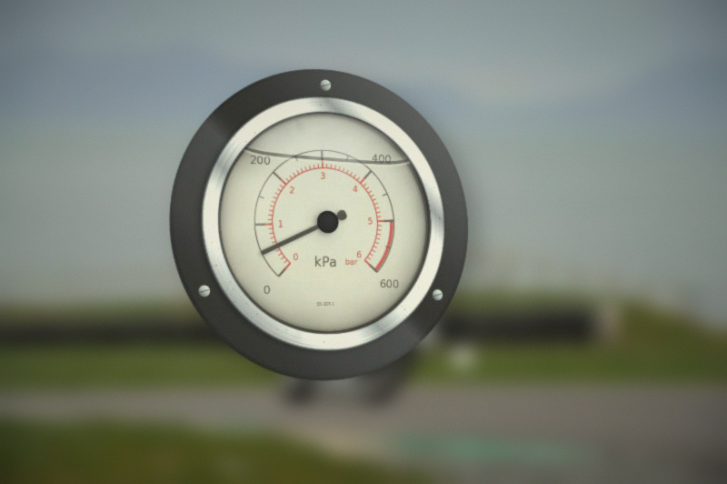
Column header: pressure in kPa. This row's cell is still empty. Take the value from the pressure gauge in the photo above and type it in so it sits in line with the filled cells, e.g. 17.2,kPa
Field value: 50,kPa
